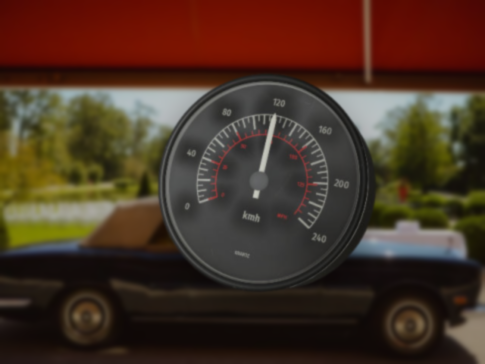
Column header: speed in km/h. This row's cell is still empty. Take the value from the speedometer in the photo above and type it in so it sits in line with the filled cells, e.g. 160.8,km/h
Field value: 120,km/h
